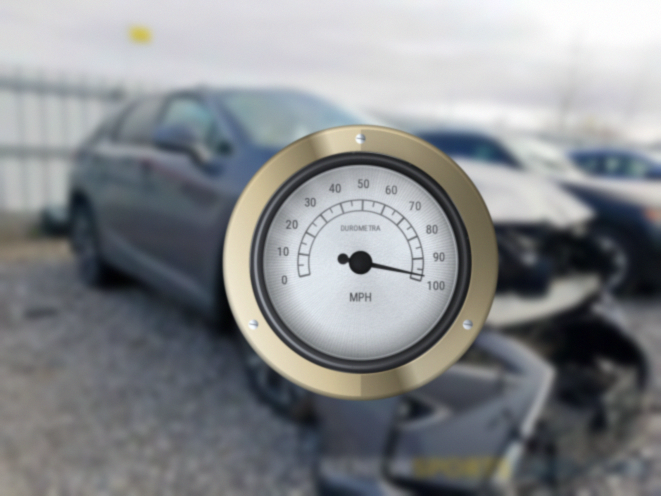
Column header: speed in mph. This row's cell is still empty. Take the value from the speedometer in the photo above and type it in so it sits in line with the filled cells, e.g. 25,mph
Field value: 97.5,mph
